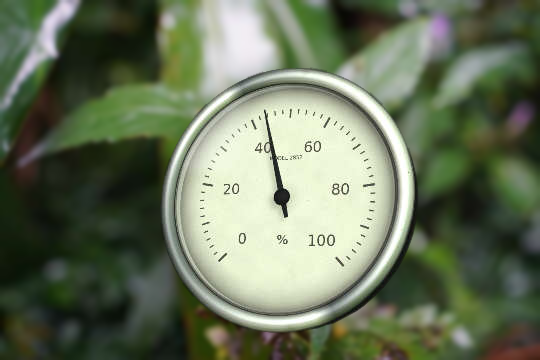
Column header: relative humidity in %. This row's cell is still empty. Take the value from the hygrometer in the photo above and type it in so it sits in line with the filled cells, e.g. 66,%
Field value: 44,%
